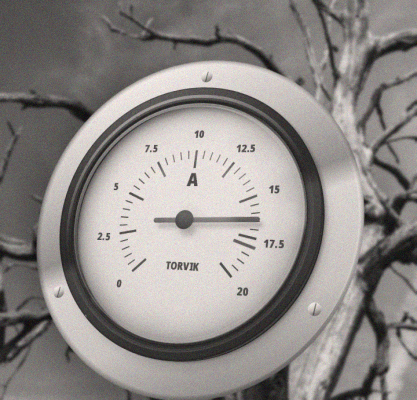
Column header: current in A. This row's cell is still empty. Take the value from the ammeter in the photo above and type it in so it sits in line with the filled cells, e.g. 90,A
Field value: 16.5,A
